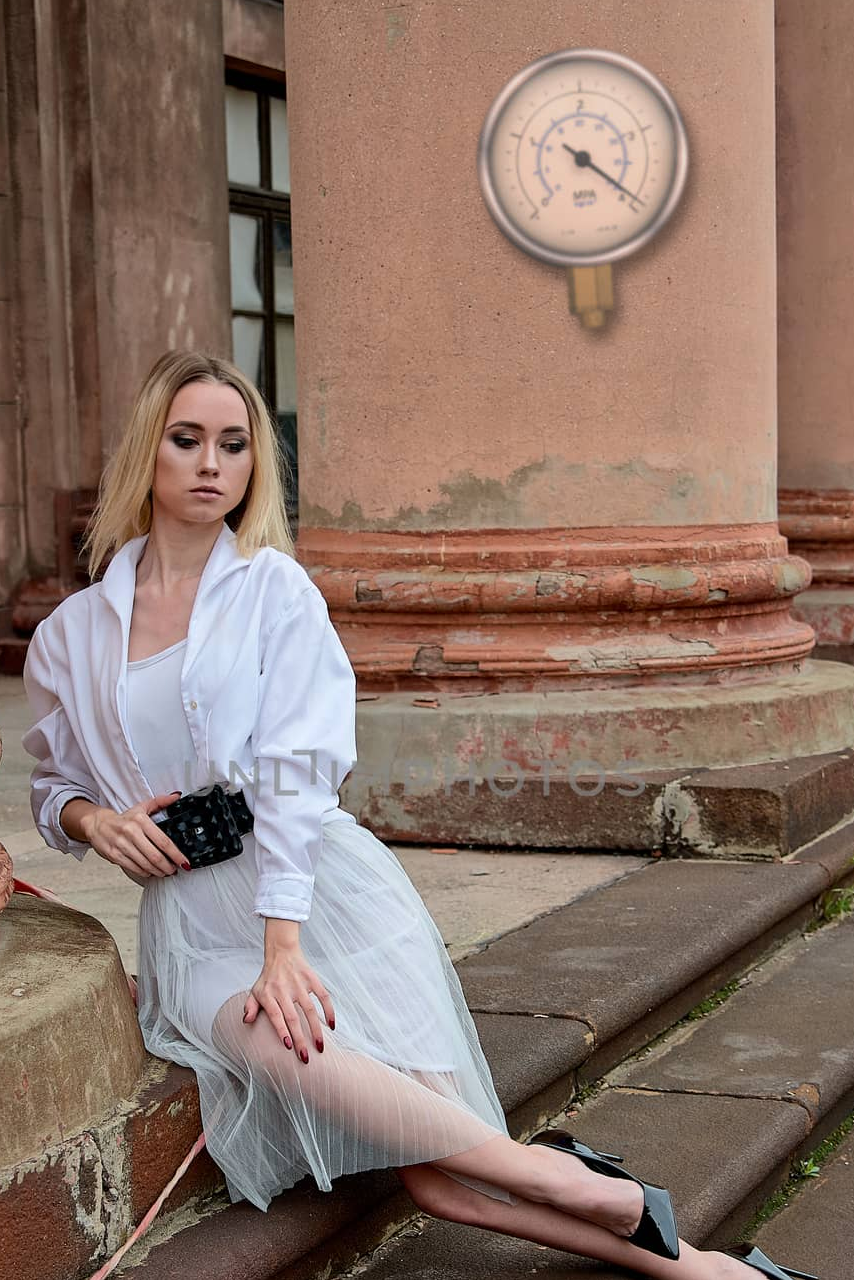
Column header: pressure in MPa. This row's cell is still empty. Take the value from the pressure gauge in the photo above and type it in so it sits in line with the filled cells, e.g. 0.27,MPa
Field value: 3.9,MPa
